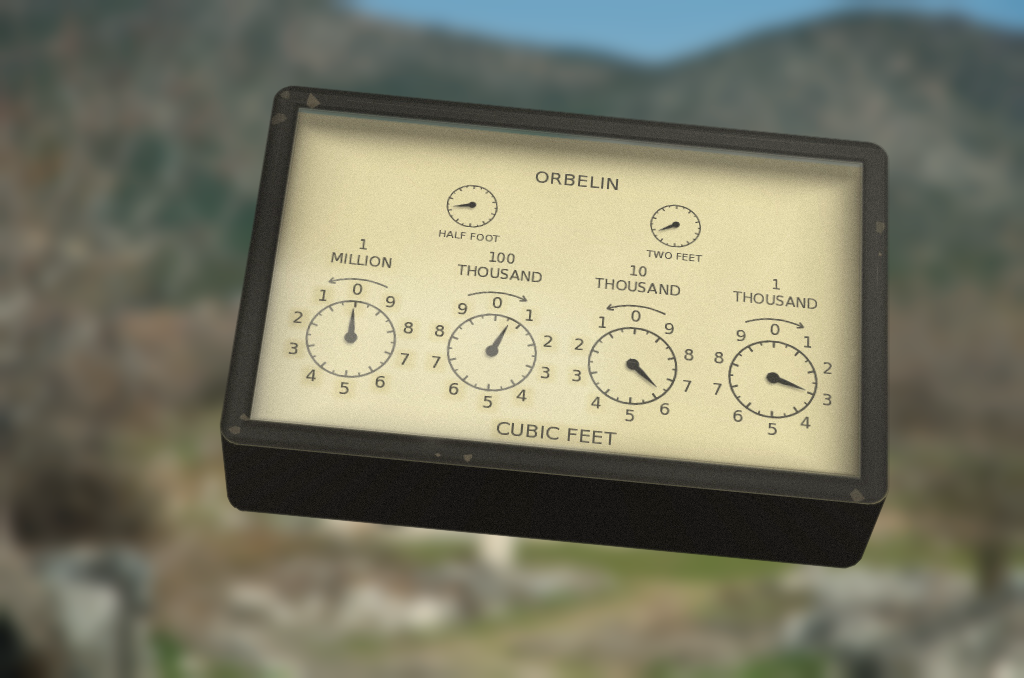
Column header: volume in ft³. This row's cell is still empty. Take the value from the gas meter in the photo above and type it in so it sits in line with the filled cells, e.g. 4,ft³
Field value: 6300,ft³
